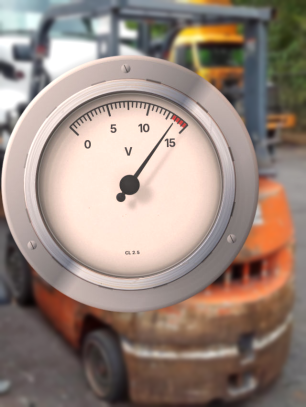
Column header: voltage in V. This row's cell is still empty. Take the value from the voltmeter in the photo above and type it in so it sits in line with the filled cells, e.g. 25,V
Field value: 13.5,V
